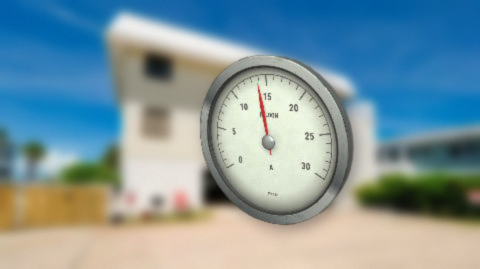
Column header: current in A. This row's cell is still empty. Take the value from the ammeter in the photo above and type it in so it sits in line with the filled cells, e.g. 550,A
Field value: 14,A
